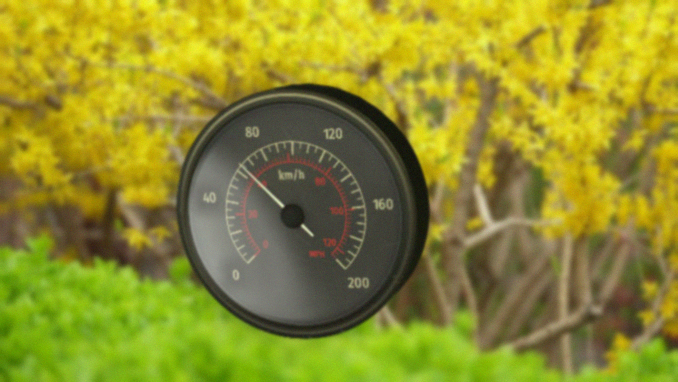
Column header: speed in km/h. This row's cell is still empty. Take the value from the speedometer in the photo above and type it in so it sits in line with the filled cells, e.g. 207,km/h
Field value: 65,km/h
